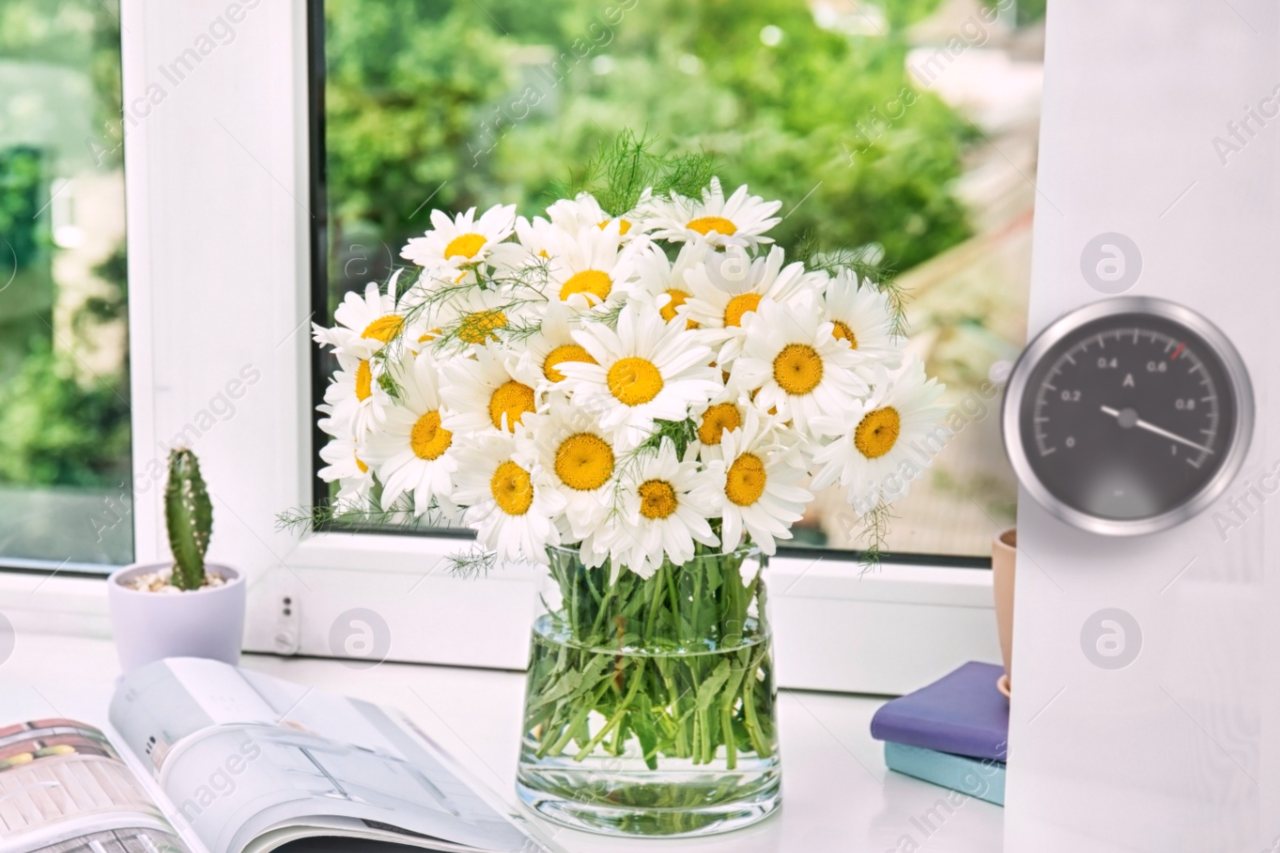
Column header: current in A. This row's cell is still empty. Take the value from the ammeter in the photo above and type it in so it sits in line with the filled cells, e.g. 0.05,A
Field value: 0.95,A
